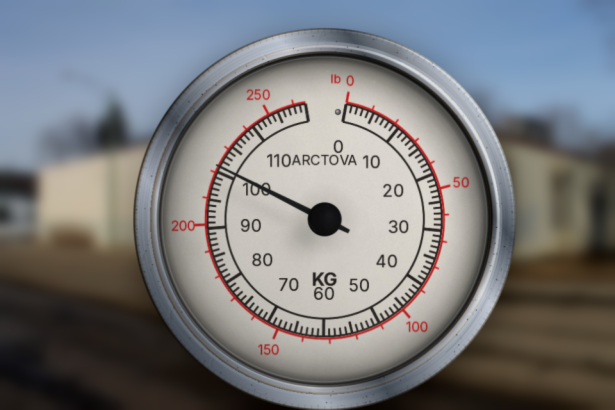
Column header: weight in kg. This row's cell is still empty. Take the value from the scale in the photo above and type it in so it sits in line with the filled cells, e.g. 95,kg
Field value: 101,kg
